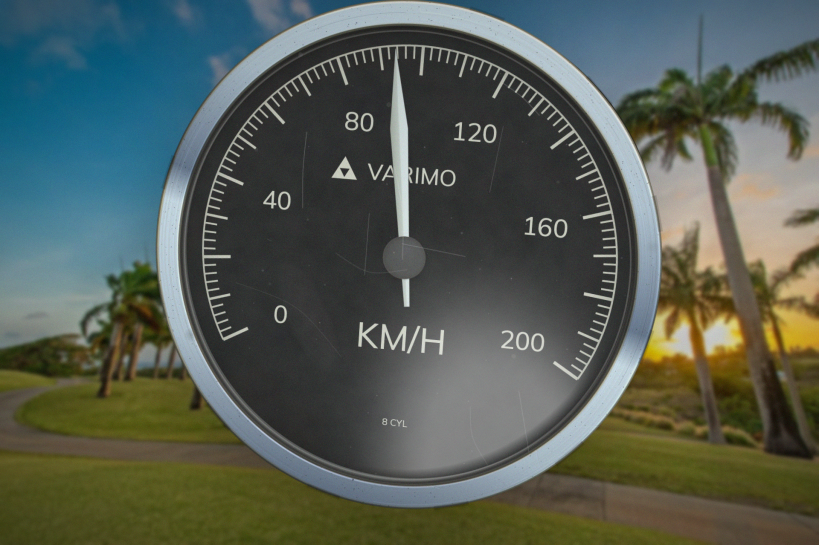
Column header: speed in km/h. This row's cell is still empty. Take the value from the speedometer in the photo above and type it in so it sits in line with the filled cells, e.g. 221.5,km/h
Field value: 94,km/h
